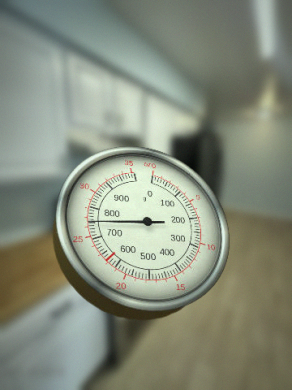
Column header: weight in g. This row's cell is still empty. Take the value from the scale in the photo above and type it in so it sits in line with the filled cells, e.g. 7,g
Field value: 750,g
